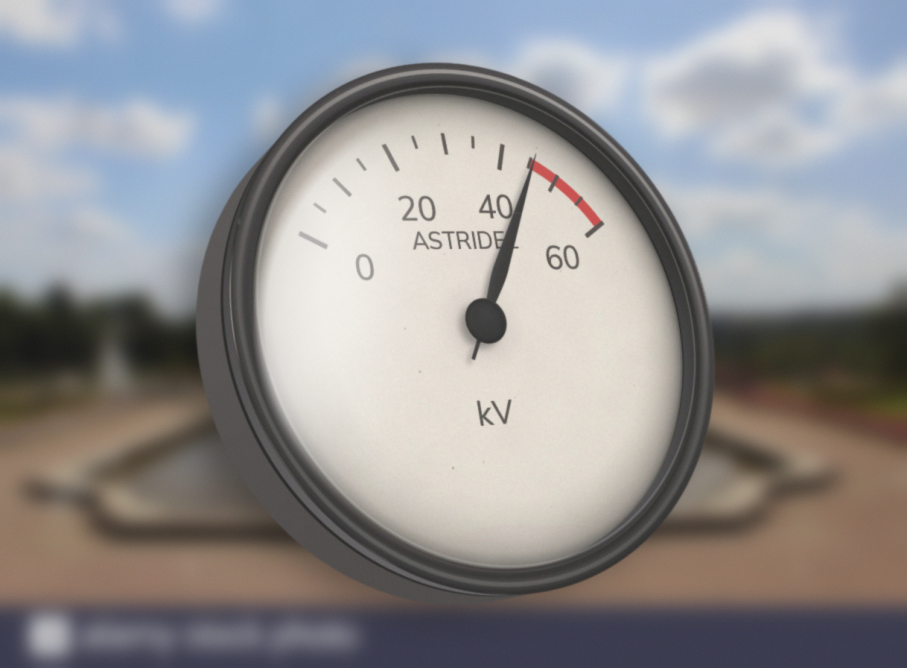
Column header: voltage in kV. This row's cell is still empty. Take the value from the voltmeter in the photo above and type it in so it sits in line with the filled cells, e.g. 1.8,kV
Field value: 45,kV
